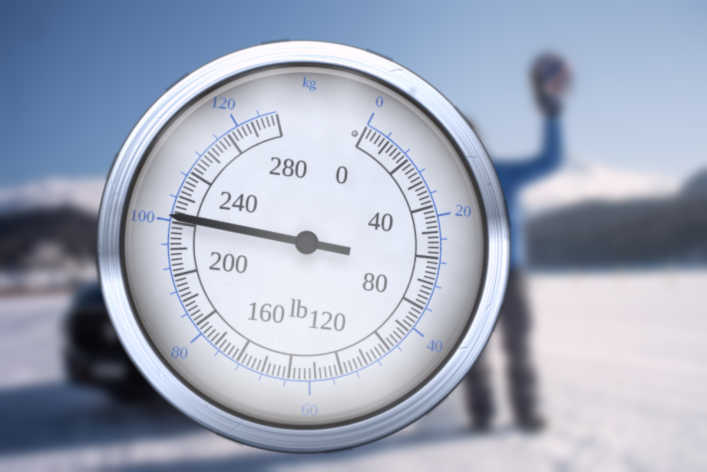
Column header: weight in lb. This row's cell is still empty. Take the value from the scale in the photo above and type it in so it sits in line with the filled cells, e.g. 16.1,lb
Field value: 222,lb
